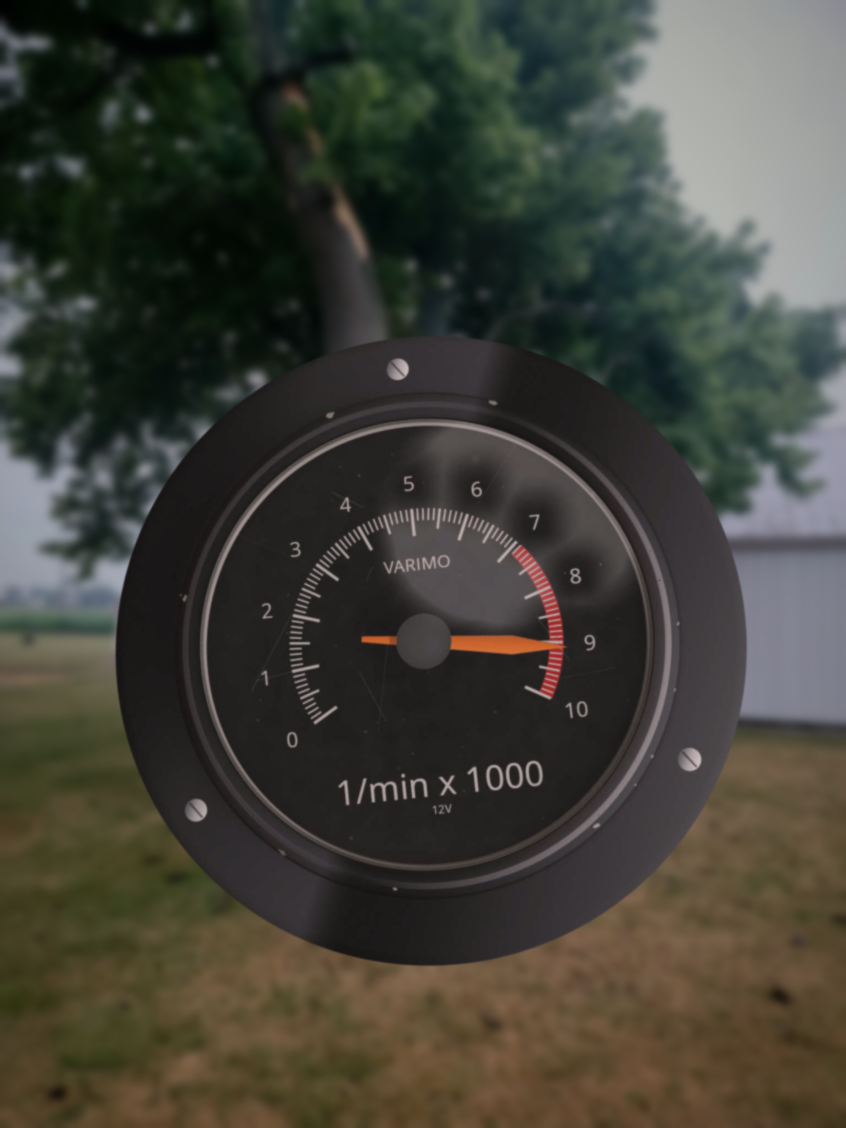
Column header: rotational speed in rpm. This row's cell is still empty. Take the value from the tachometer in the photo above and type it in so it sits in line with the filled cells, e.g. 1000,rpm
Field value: 9100,rpm
